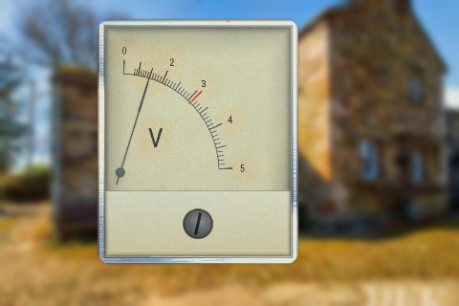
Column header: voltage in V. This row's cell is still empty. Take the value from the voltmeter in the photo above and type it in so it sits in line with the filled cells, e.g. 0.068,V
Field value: 1.5,V
